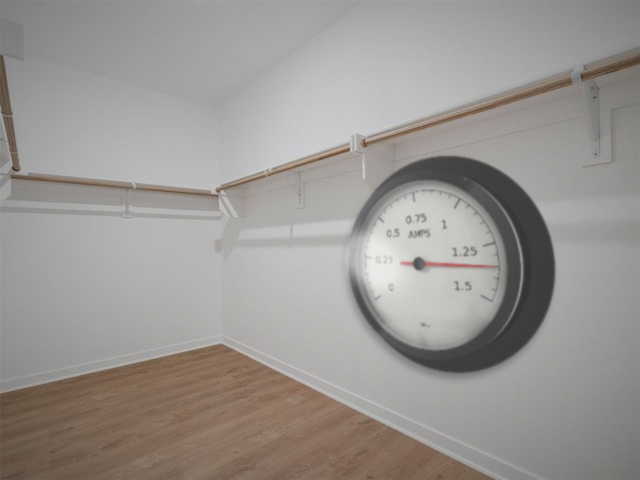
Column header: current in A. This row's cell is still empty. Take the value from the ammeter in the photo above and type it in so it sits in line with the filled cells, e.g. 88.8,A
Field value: 1.35,A
